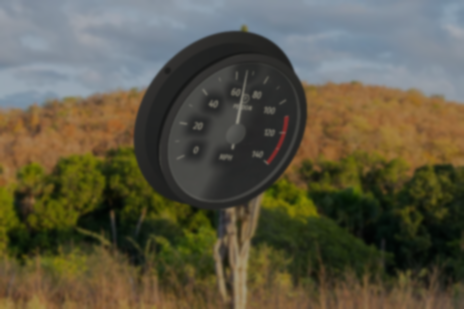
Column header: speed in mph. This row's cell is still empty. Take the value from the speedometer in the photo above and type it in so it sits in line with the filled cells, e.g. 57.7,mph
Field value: 65,mph
